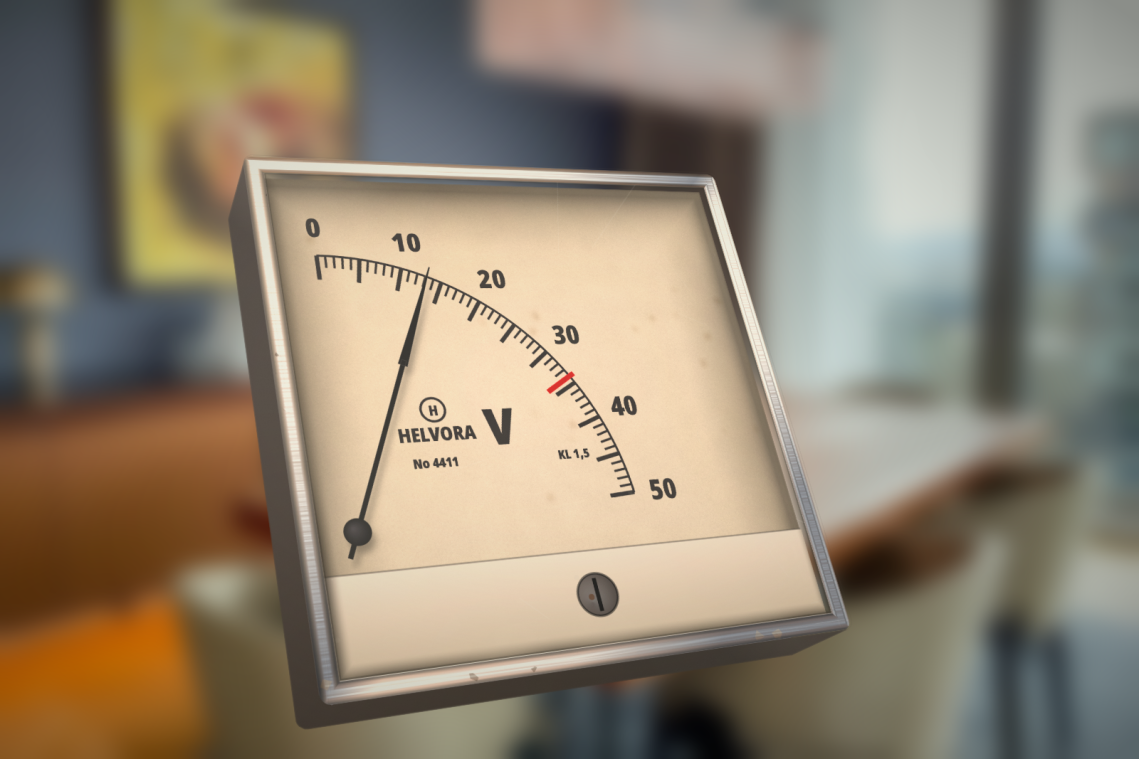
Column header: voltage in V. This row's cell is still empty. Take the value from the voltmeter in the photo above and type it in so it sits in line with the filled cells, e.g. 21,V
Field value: 13,V
